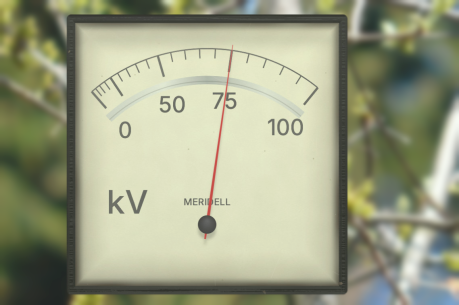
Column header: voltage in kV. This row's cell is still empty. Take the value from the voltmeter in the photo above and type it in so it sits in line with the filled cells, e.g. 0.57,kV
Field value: 75,kV
